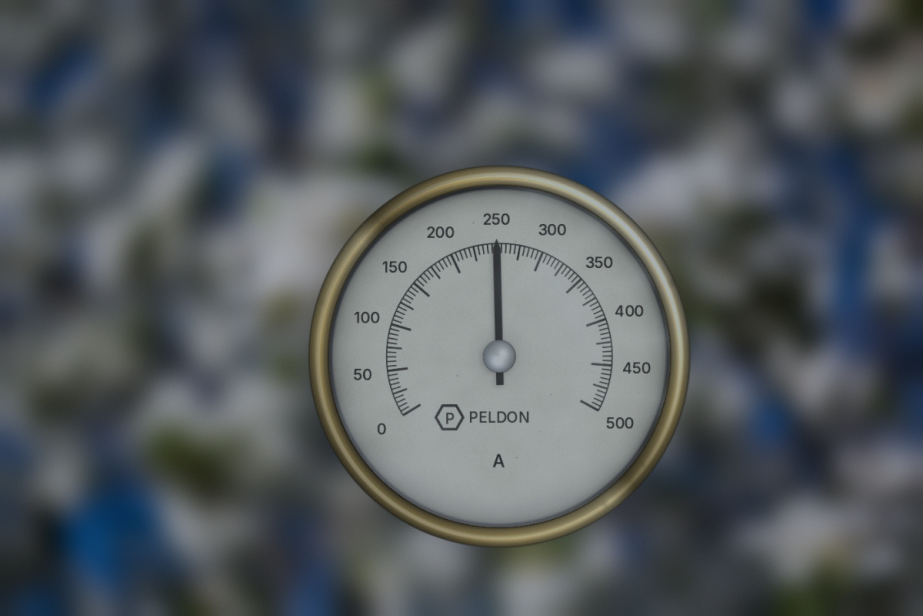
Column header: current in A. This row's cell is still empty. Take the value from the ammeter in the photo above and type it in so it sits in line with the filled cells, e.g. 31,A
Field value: 250,A
